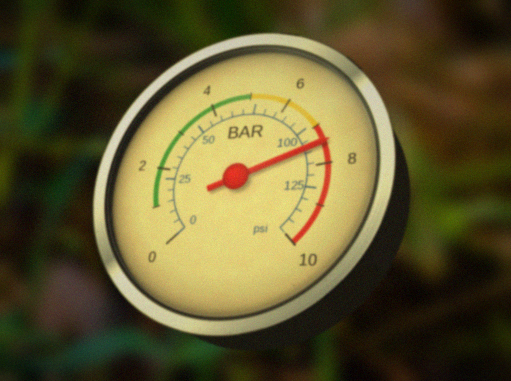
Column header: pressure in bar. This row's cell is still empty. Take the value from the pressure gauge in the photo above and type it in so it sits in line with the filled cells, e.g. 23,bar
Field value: 7.5,bar
